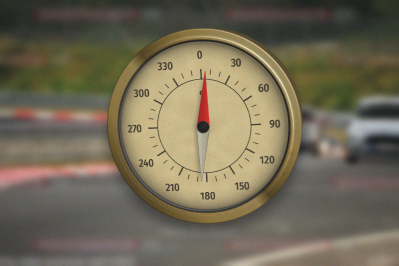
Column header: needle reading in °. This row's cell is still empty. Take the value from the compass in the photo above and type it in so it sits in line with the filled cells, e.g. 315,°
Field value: 5,°
